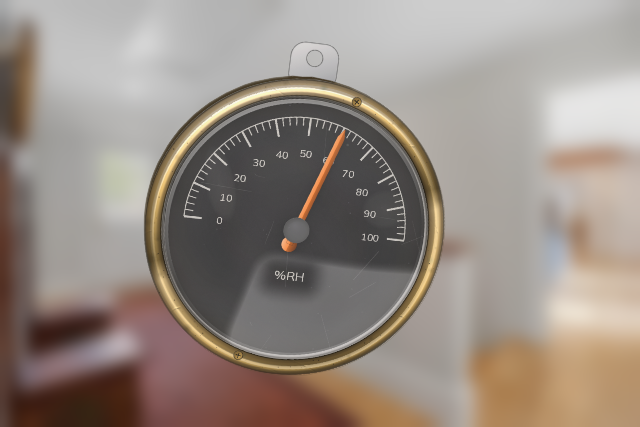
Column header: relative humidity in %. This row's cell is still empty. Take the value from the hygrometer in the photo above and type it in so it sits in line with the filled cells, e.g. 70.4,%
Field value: 60,%
